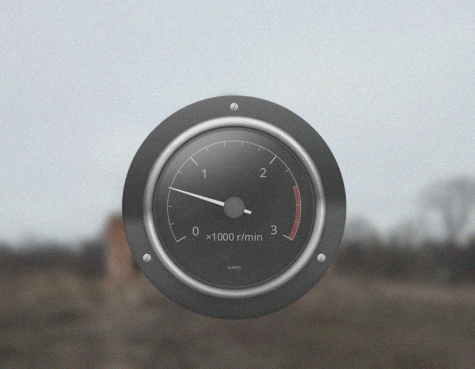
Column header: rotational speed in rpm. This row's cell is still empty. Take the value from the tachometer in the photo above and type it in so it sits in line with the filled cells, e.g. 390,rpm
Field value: 600,rpm
